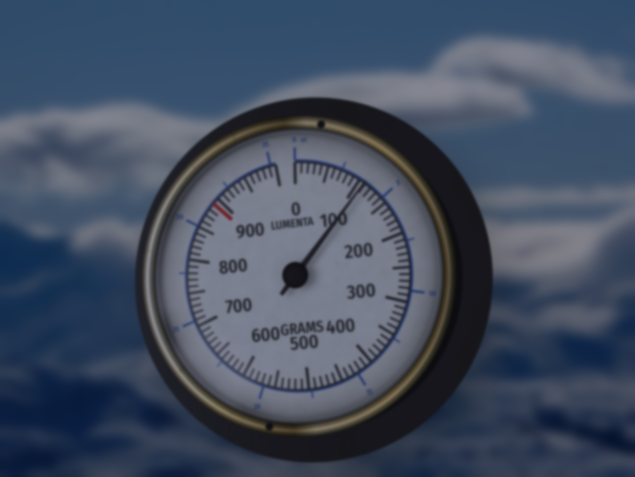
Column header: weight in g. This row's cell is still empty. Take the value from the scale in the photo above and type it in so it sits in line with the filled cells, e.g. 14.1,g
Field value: 110,g
